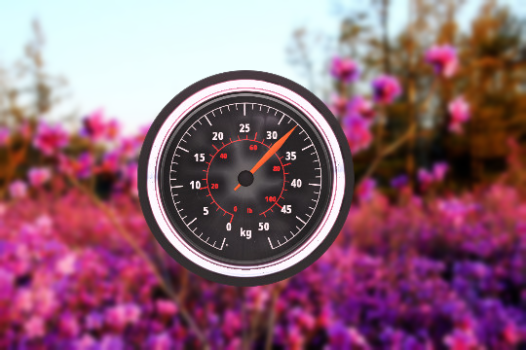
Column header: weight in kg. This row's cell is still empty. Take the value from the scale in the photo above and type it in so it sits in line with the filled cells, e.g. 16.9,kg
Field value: 32,kg
